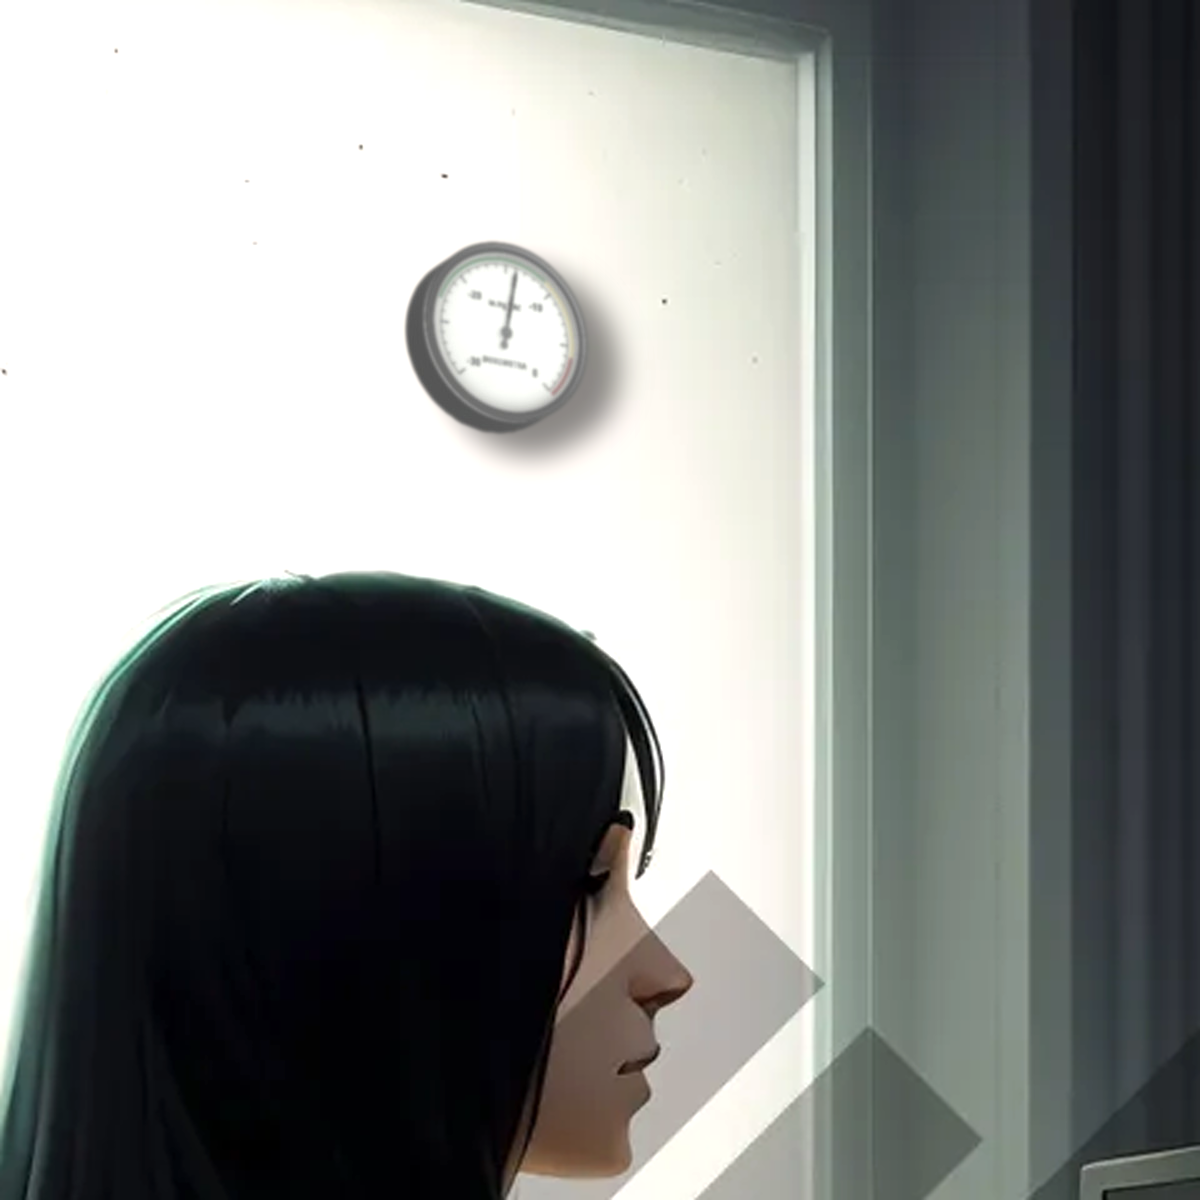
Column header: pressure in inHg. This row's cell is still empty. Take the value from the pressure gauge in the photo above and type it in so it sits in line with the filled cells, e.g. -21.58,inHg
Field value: -14,inHg
